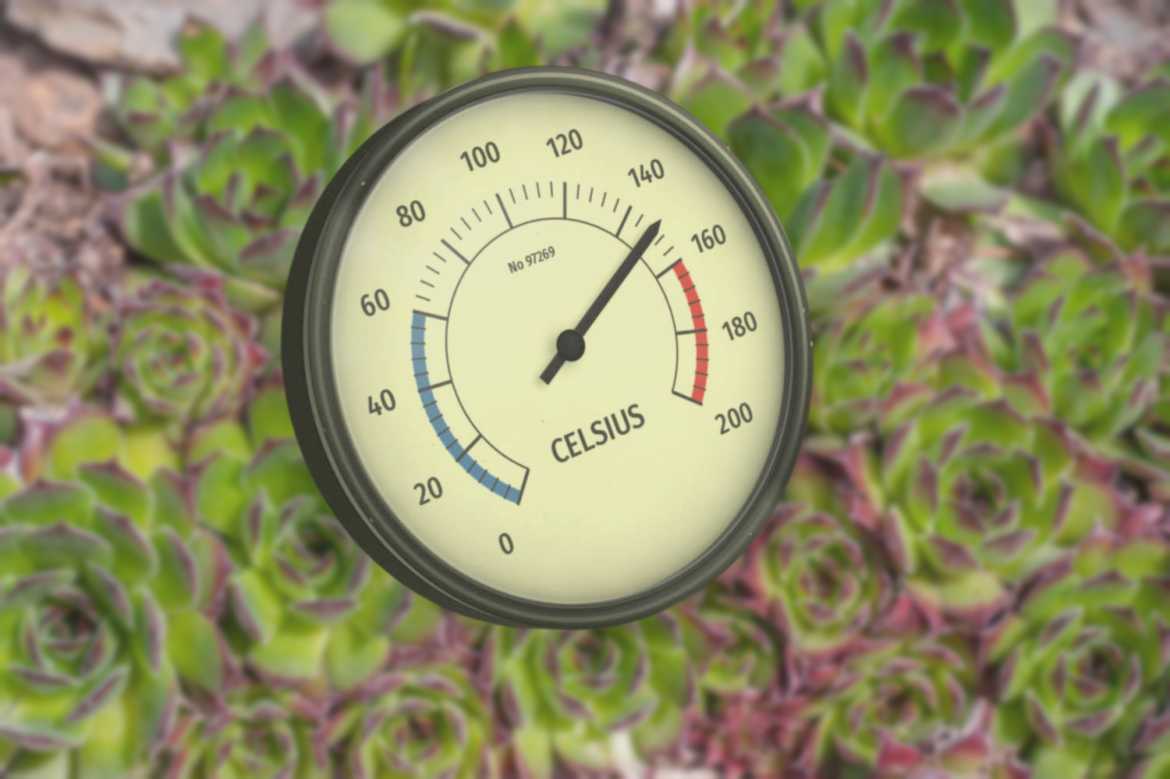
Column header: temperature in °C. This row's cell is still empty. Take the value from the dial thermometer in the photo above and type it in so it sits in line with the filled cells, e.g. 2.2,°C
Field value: 148,°C
